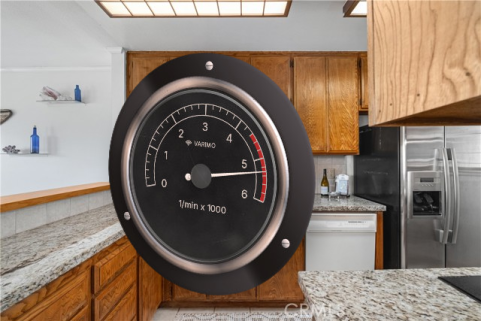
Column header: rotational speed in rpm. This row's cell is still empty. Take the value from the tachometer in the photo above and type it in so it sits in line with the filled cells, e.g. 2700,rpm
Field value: 5300,rpm
